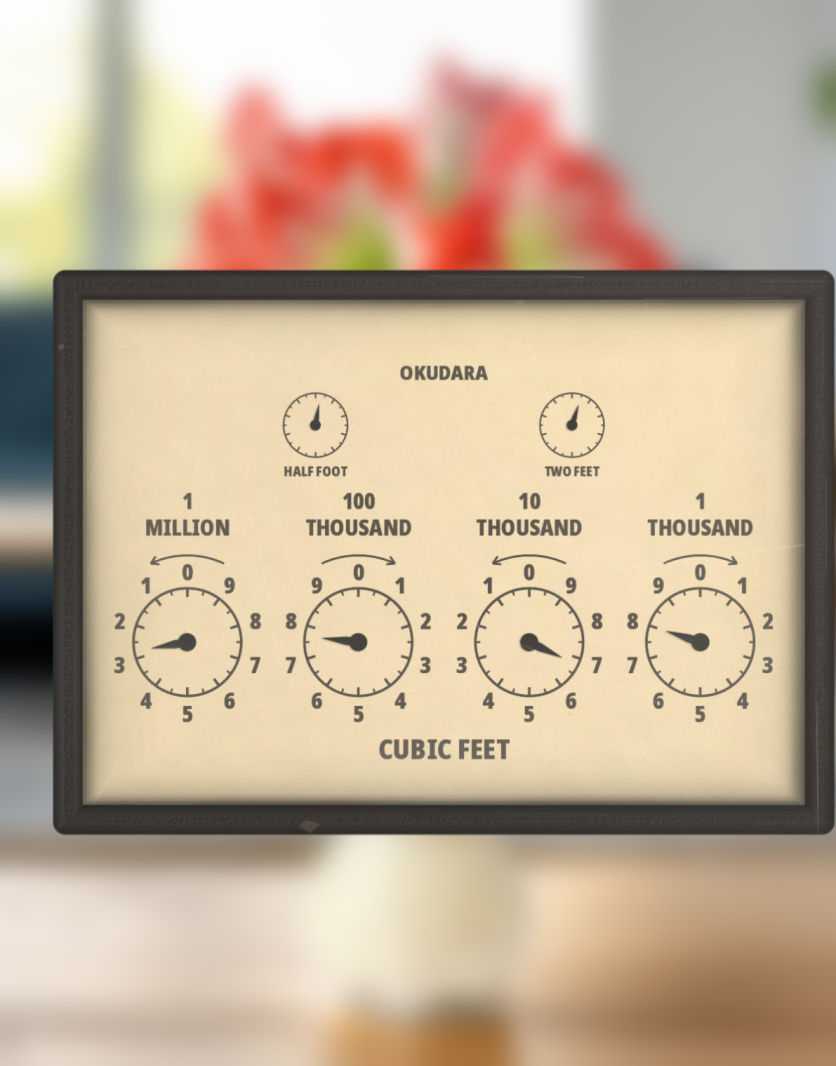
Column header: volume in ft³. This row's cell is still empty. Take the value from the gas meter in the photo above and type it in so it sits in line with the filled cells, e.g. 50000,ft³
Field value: 276800,ft³
